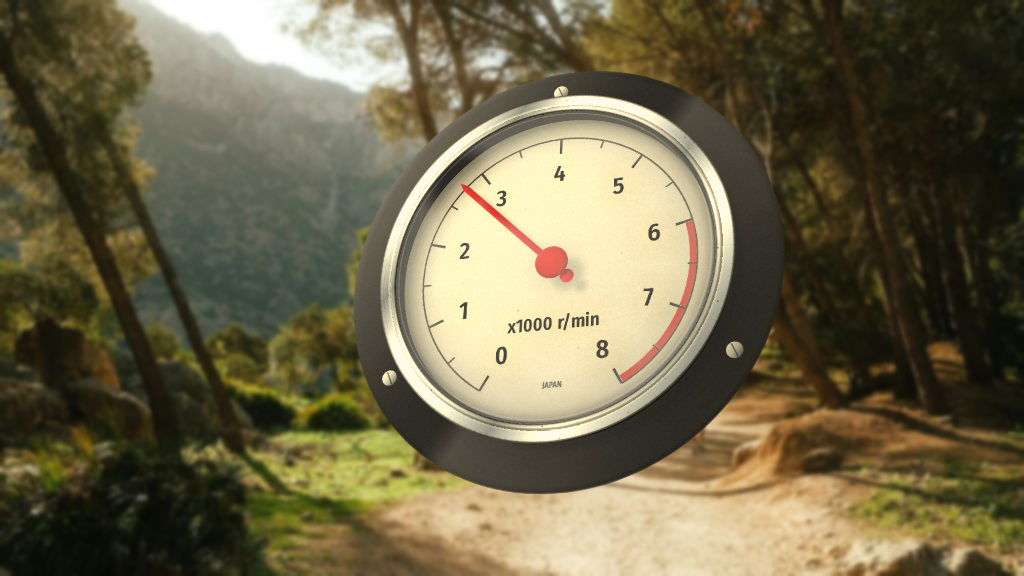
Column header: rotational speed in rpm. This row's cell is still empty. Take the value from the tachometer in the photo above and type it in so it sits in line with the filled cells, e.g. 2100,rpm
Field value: 2750,rpm
